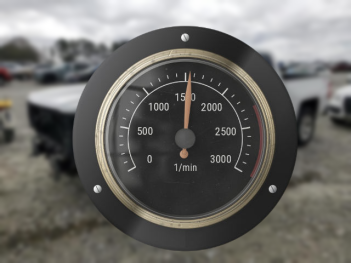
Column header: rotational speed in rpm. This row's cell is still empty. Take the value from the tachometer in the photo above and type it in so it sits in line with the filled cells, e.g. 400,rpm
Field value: 1550,rpm
